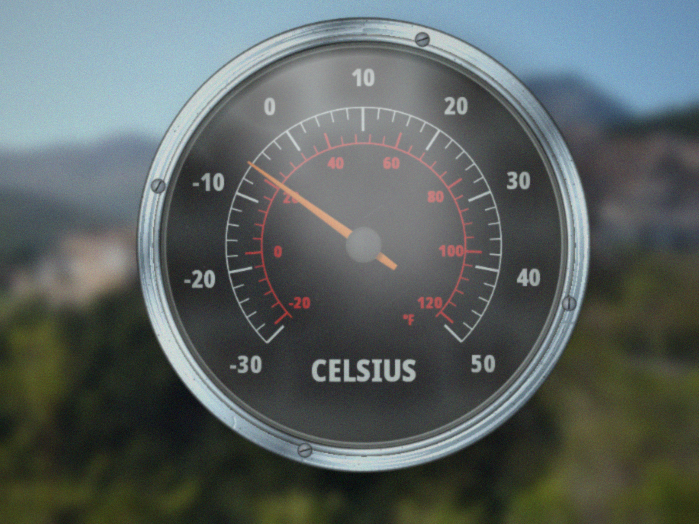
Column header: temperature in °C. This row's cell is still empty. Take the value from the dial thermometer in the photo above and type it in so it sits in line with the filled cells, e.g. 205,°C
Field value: -6,°C
